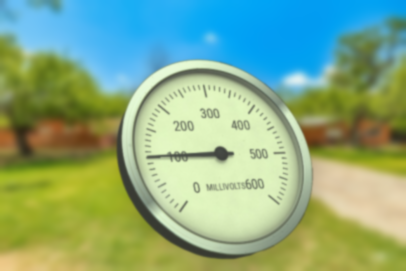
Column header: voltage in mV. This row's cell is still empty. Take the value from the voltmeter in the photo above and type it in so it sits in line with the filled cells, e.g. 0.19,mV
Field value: 100,mV
